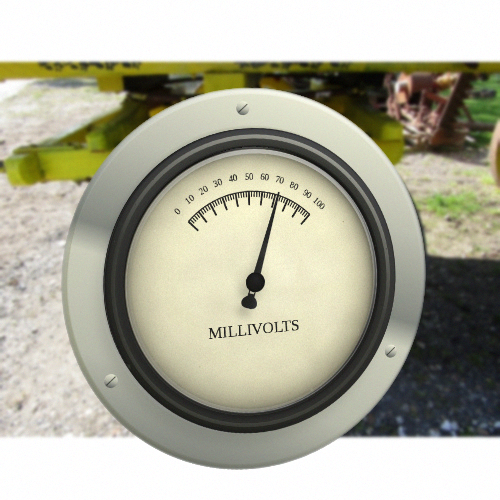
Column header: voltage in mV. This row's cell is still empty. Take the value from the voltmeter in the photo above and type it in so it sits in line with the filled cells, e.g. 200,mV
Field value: 70,mV
